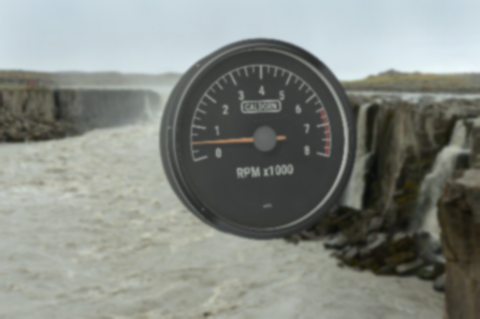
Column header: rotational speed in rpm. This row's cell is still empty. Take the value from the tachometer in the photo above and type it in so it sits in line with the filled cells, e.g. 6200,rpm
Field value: 500,rpm
